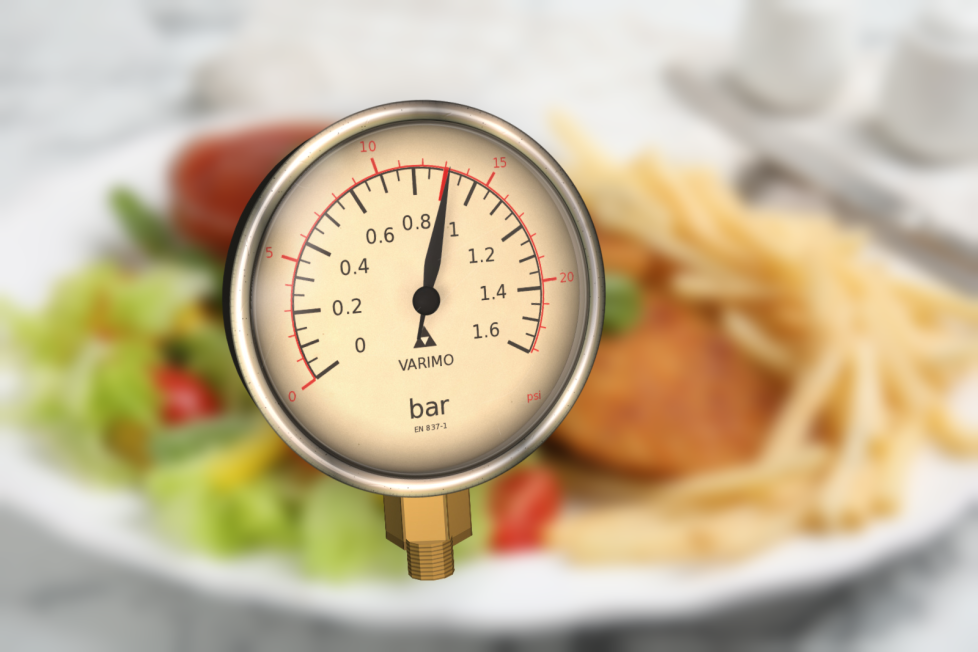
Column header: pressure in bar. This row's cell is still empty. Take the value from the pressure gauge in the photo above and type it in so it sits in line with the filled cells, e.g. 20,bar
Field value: 0.9,bar
